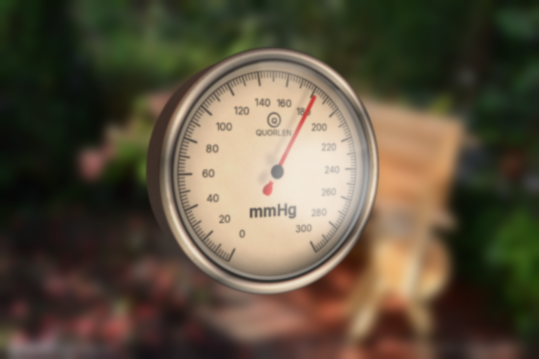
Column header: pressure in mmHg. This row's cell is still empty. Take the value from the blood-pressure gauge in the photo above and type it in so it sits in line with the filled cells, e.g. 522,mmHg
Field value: 180,mmHg
